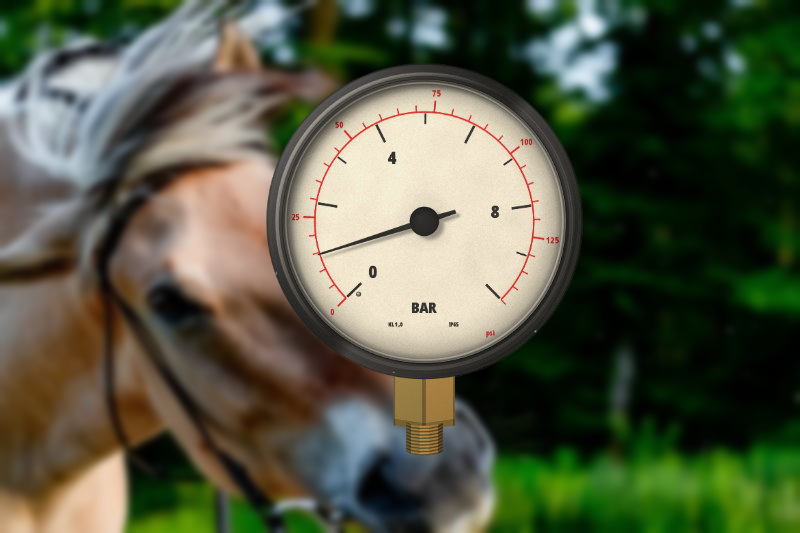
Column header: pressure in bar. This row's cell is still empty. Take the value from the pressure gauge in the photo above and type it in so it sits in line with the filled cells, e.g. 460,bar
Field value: 1,bar
